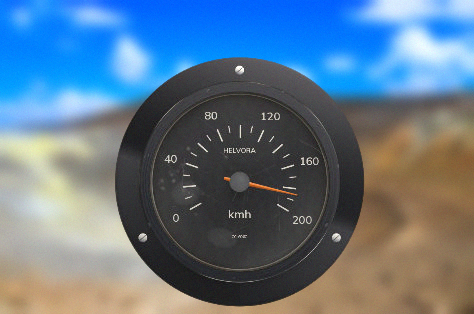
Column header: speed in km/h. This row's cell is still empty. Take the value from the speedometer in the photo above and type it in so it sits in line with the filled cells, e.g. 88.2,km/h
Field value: 185,km/h
